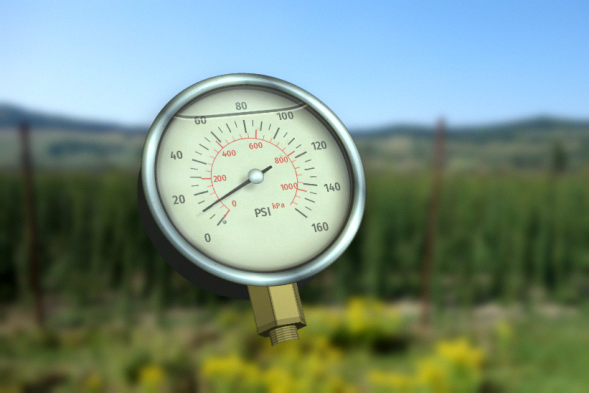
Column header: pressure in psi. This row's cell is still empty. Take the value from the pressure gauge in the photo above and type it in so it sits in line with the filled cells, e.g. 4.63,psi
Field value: 10,psi
